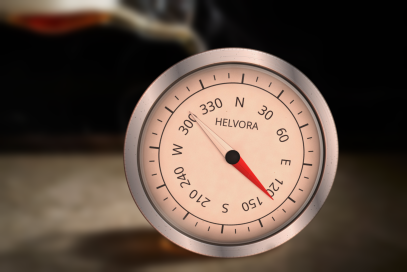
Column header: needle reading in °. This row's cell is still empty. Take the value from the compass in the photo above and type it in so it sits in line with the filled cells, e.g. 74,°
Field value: 130,°
